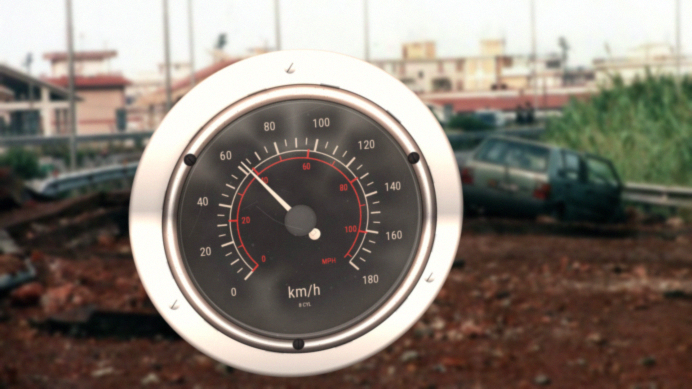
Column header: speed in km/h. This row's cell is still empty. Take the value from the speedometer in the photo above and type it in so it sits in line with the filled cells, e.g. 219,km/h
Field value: 62.5,km/h
